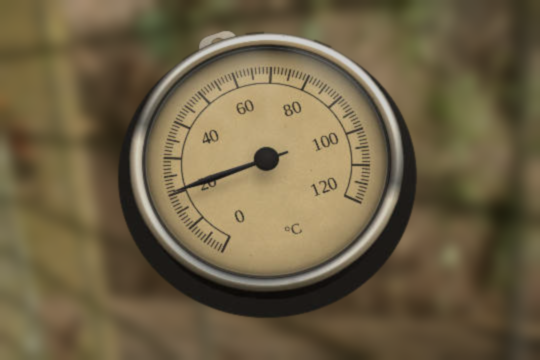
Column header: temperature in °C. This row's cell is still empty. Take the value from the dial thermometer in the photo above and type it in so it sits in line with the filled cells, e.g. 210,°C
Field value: 20,°C
